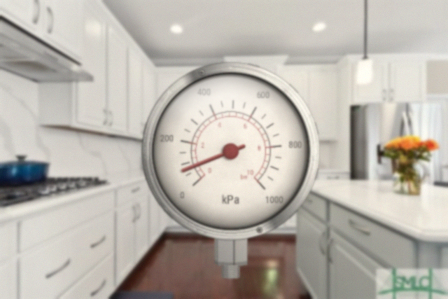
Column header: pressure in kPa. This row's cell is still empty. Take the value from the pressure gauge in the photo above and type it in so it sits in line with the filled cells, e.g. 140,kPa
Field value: 75,kPa
